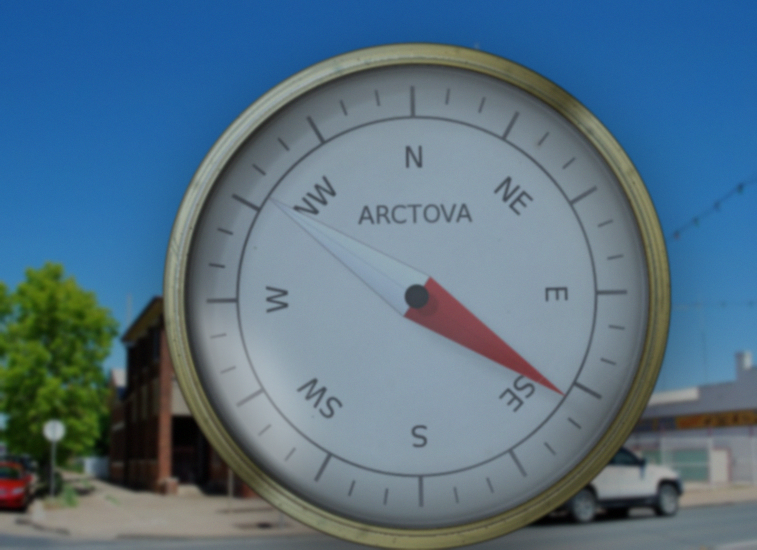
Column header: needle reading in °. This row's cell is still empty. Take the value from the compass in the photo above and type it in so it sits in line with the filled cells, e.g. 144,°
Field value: 125,°
